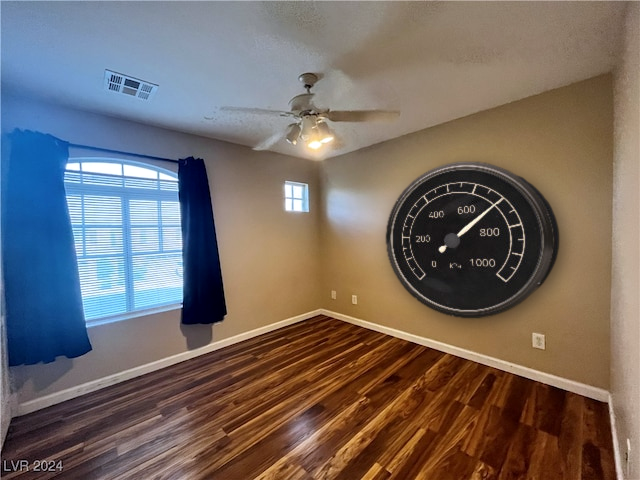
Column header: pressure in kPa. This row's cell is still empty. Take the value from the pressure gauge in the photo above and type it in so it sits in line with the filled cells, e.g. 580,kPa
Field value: 700,kPa
